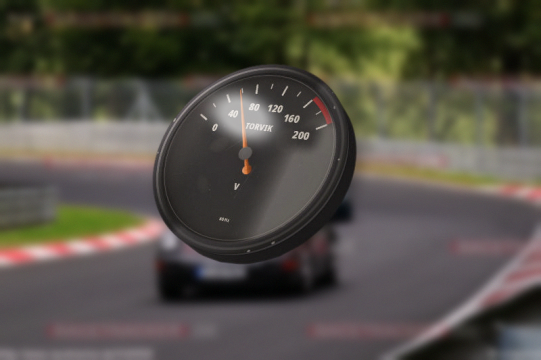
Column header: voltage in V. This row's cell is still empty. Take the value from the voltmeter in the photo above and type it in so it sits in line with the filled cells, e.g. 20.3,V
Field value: 60,V
